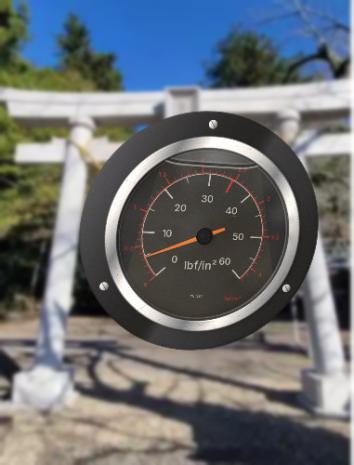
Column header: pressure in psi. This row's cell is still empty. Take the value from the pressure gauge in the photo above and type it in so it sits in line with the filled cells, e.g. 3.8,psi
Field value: 5,psi
